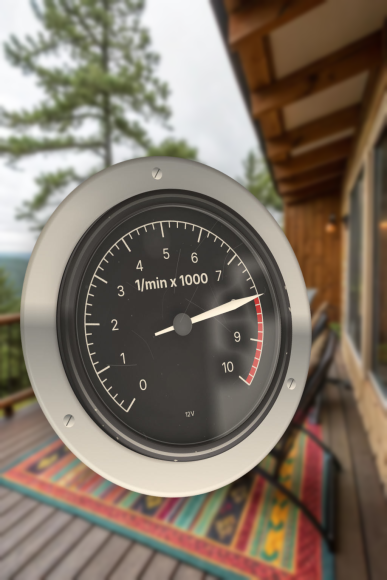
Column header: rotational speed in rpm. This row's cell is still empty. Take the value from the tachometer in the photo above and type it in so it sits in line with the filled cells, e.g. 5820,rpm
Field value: 8000,rpm
